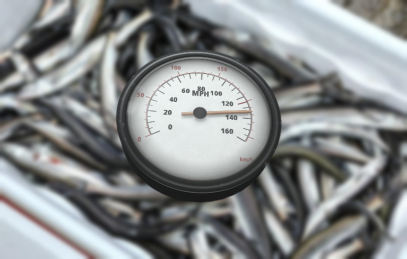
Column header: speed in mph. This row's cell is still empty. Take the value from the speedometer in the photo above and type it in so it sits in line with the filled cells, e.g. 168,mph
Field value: 135,mph
